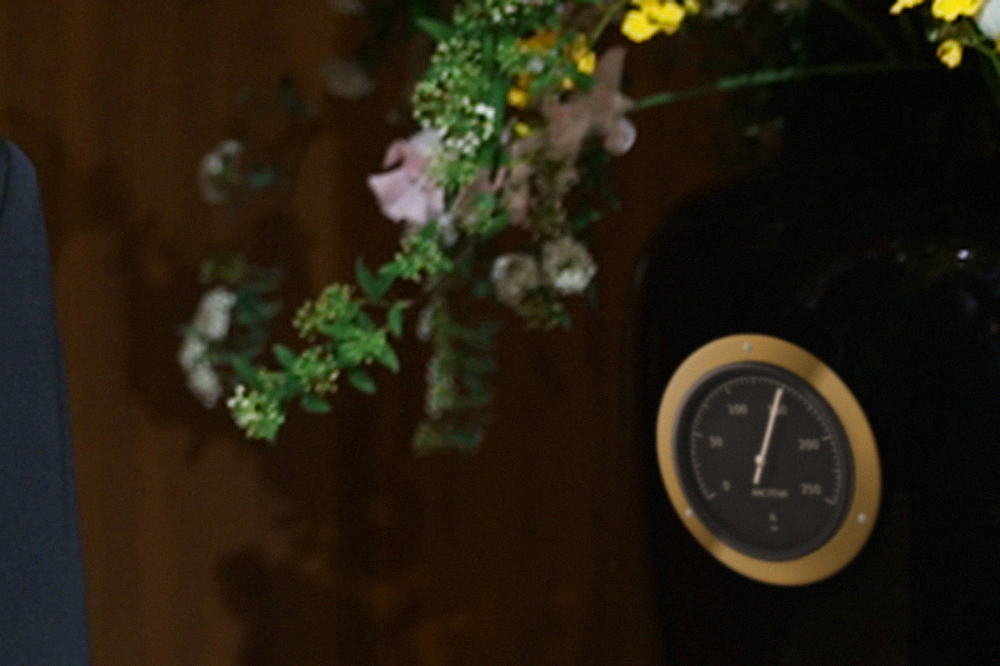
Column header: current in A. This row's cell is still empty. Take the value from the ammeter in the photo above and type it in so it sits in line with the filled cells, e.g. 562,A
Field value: 150,A
